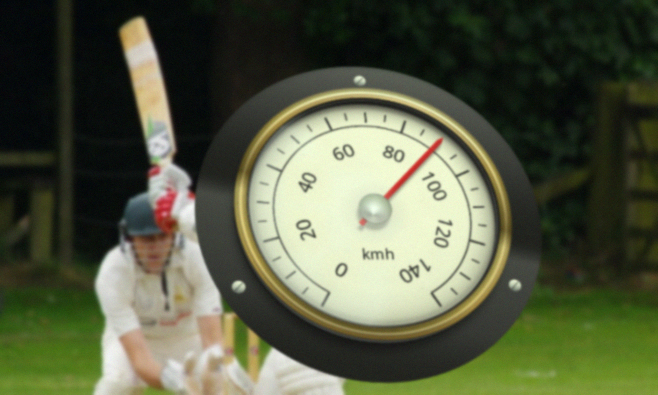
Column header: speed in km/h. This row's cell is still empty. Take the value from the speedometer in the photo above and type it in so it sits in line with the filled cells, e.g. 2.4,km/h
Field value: 90,km/h
